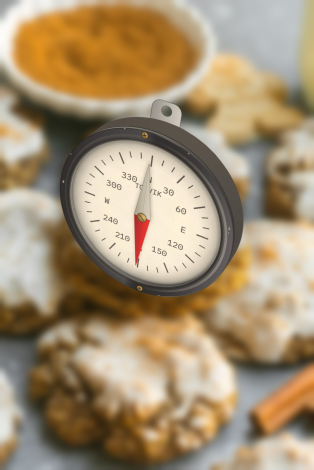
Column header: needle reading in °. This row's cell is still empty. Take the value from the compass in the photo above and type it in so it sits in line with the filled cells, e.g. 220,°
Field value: 180,°
